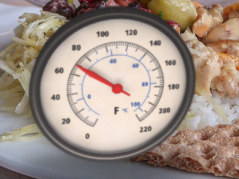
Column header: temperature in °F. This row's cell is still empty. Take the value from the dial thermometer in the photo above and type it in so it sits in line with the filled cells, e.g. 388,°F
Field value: 70,°F
